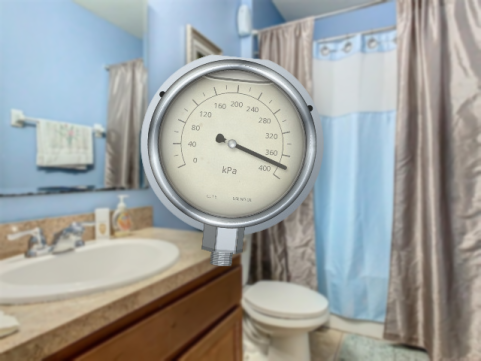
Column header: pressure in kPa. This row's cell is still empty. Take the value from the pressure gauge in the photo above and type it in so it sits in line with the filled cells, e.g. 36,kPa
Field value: 380,kPa
